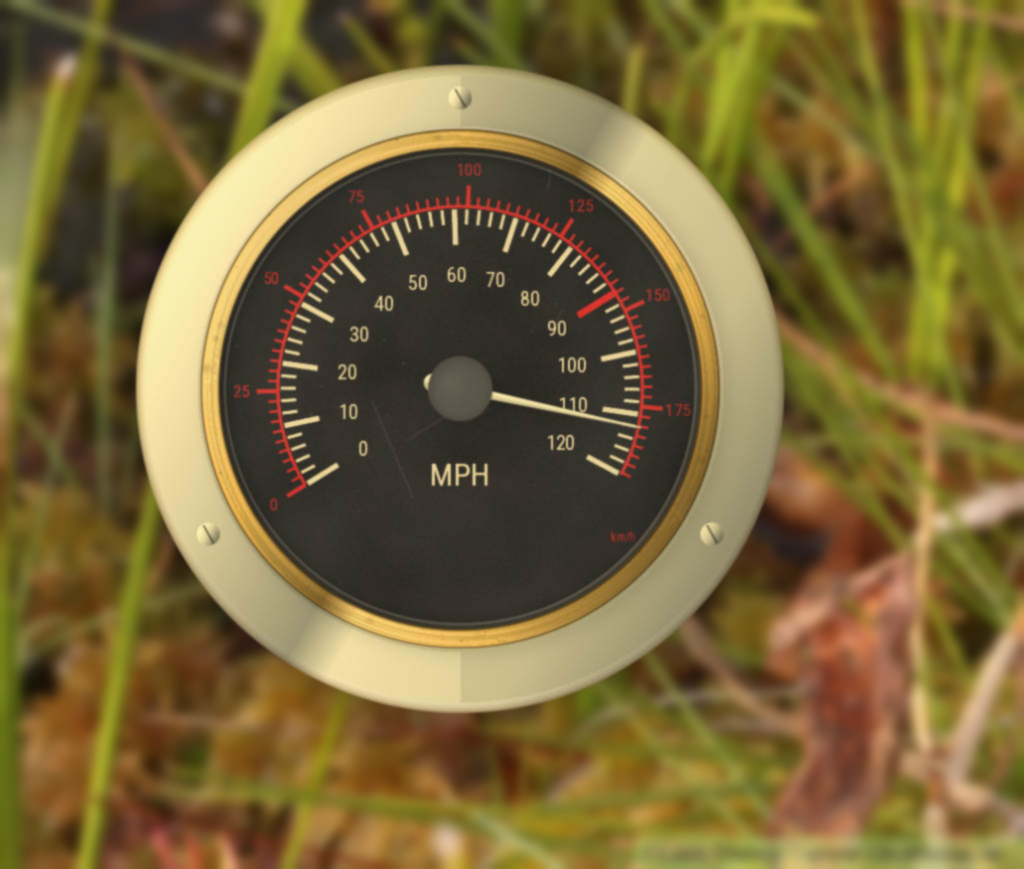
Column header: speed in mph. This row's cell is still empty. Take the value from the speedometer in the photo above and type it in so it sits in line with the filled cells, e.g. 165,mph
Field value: 112,mph
